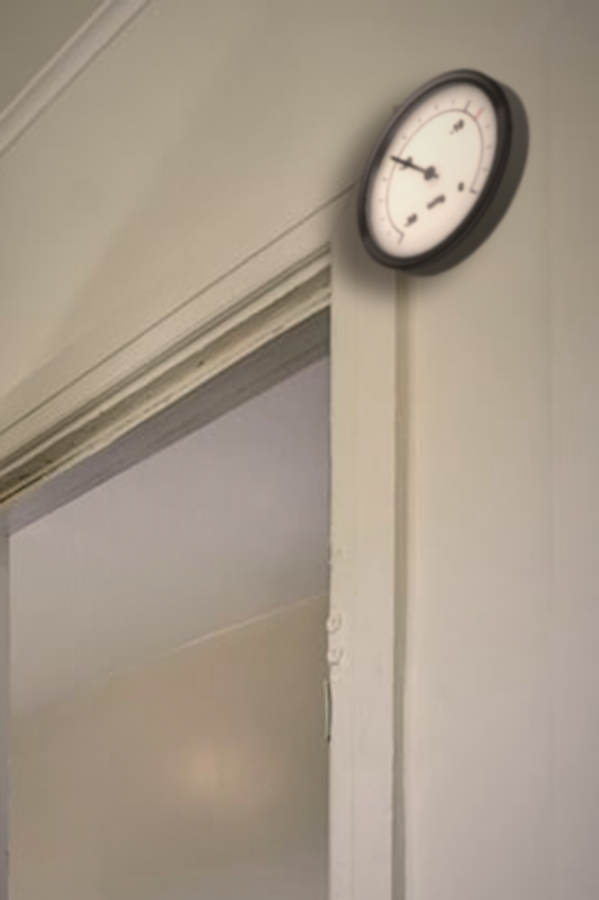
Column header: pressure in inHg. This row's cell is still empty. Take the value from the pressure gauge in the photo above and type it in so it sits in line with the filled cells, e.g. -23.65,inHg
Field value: -20,inHg
